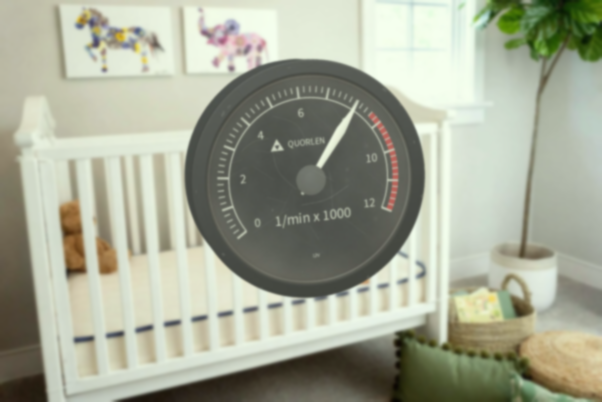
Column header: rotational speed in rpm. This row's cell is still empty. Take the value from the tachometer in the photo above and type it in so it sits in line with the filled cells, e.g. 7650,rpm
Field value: 8000,rpm
